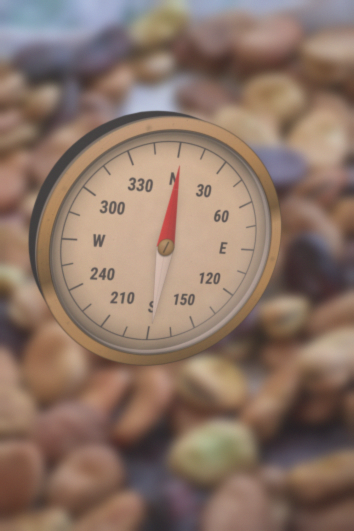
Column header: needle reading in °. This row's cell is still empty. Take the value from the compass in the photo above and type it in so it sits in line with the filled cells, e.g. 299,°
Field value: 0,°
